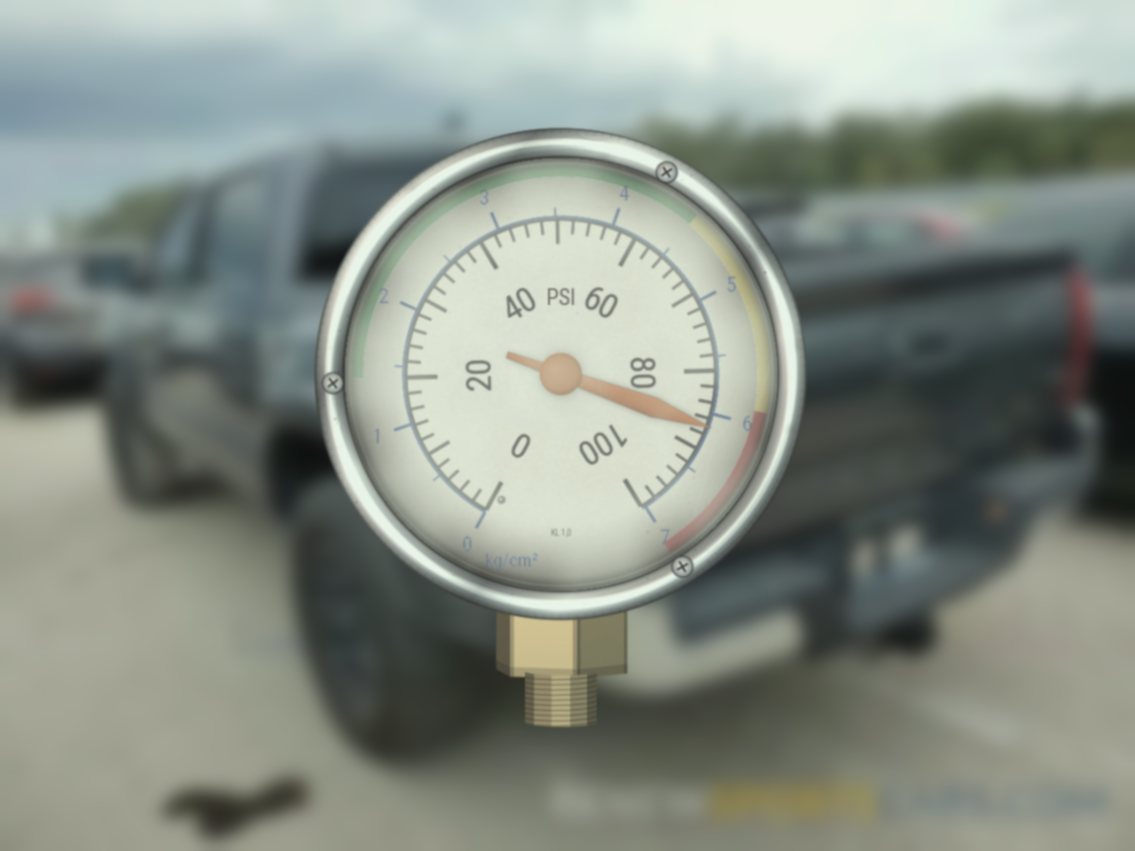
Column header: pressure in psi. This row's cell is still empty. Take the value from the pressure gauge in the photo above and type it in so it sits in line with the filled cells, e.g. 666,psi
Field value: 87,psi
